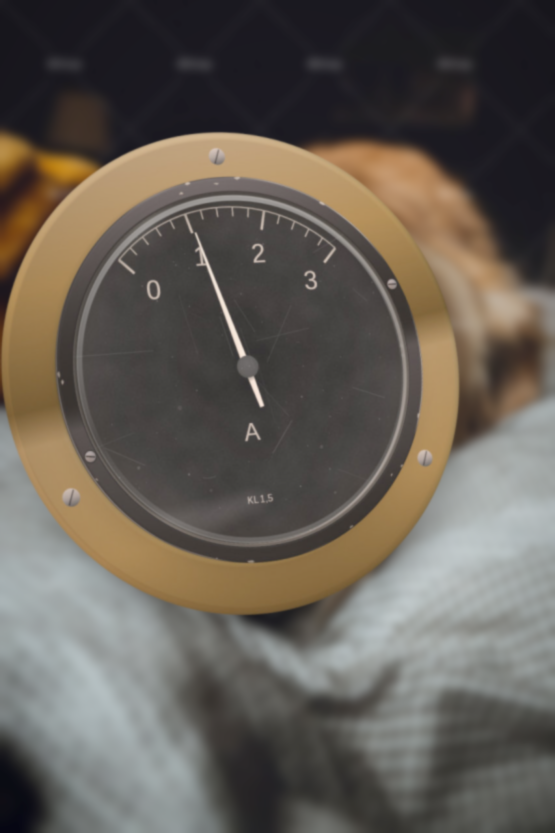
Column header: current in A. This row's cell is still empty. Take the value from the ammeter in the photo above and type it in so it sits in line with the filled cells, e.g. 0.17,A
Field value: 1,A
